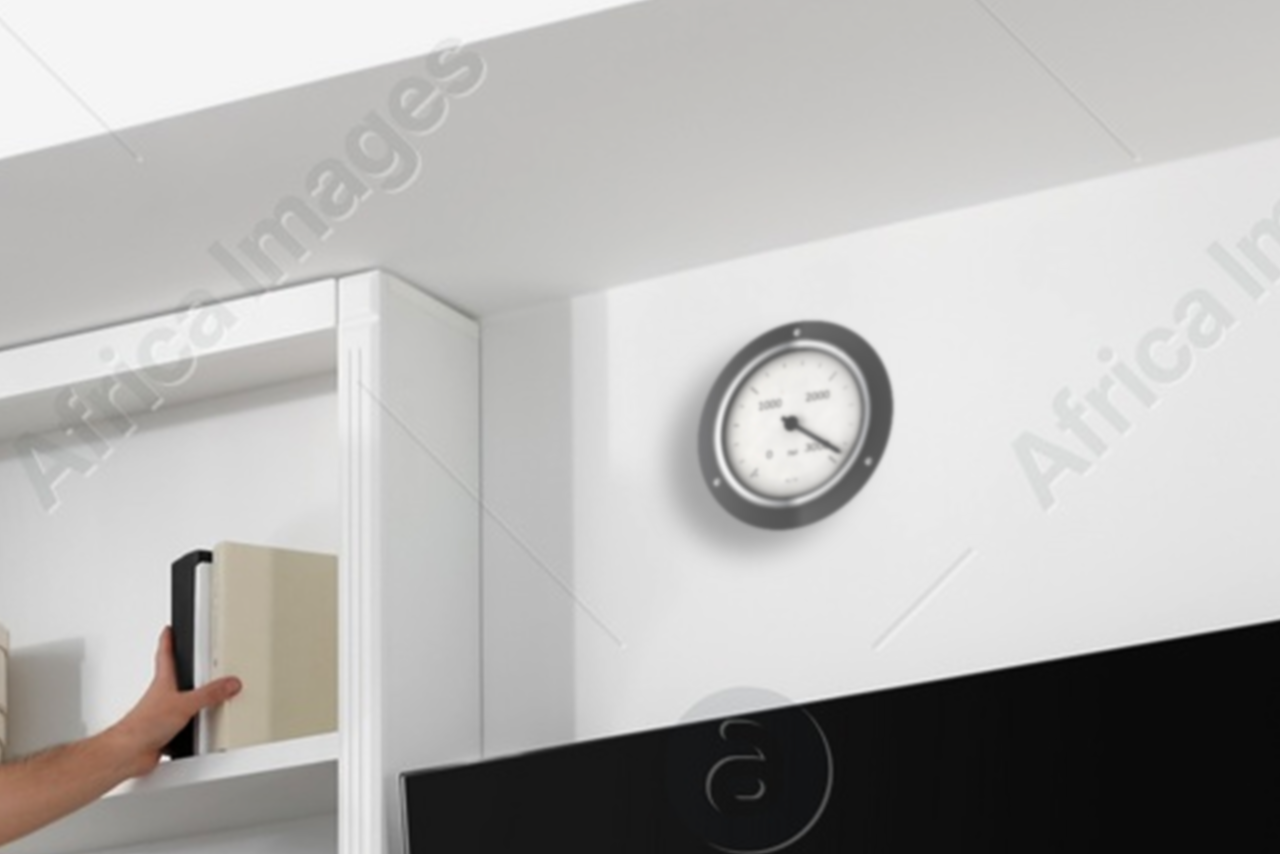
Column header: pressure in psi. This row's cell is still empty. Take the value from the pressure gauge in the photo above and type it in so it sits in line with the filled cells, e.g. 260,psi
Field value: 2900,psi
